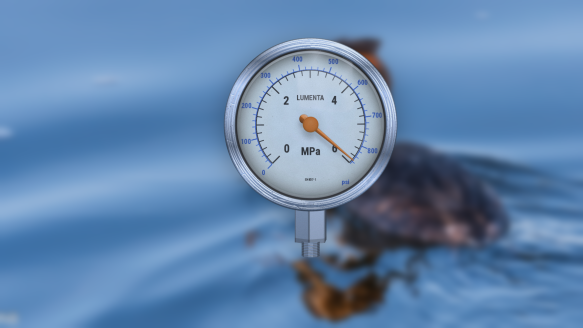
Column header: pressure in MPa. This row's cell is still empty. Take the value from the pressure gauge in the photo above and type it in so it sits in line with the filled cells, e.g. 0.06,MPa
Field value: 5.9,MPa
